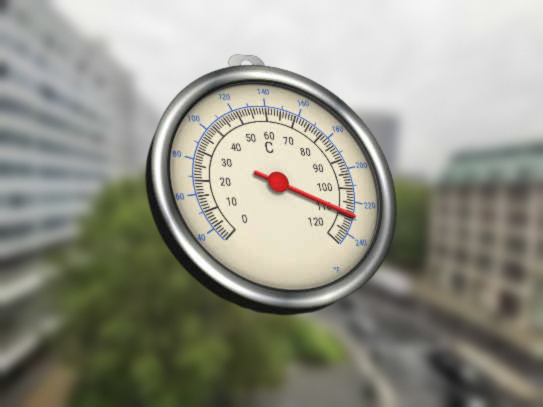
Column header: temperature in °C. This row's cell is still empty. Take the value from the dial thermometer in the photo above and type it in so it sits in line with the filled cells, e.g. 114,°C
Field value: 110,°C
